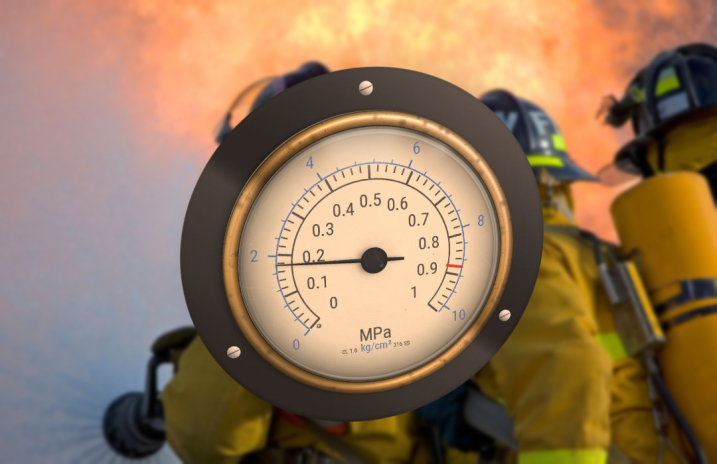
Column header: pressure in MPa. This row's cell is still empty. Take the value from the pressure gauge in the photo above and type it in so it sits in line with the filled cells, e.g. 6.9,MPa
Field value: 0.18,MPa
